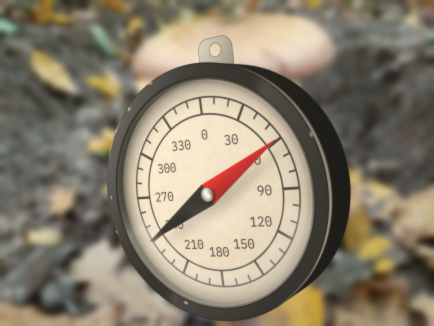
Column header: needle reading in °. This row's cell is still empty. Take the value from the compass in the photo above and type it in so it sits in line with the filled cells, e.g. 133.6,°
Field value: 60,°
